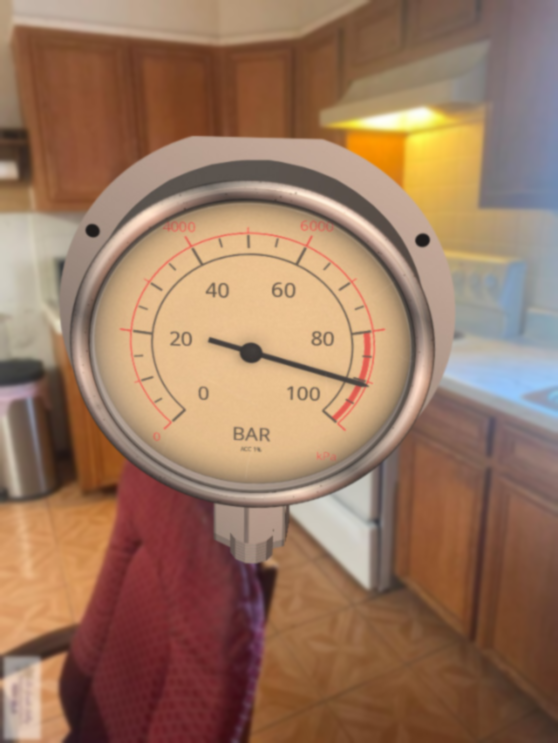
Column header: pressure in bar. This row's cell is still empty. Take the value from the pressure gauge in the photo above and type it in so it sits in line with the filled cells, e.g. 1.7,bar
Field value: 90,bar
